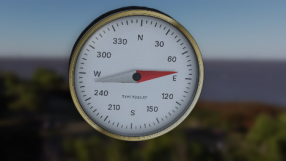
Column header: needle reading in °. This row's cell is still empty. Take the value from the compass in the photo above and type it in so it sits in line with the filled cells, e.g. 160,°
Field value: 80,°
